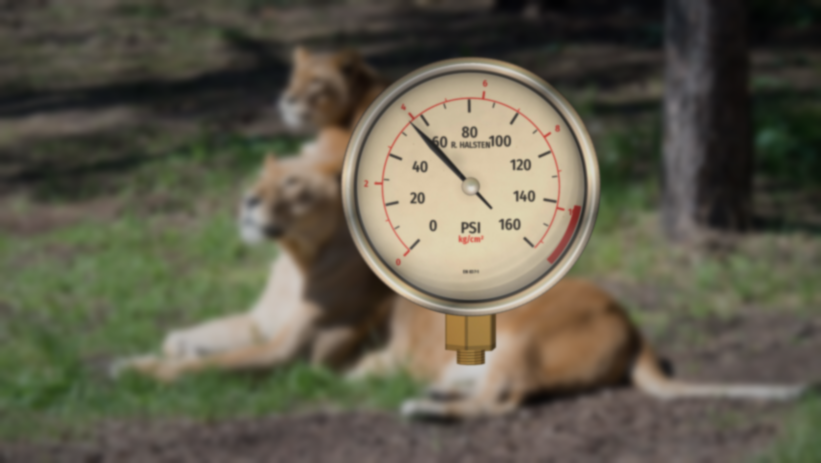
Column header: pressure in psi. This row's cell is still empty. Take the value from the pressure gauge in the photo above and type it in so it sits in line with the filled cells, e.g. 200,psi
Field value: 55,psi
